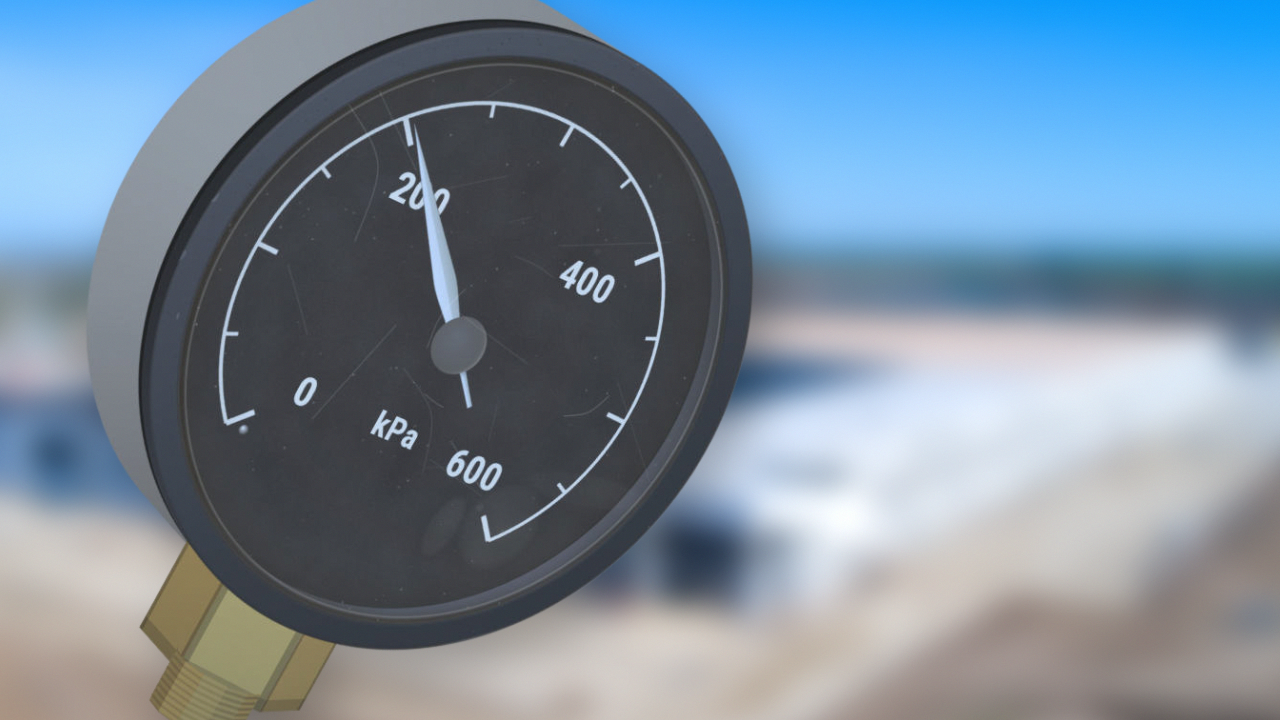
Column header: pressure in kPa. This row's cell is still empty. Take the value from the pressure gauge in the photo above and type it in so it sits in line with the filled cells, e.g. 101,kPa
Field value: 200,kPa
